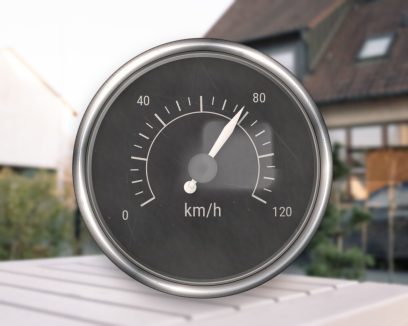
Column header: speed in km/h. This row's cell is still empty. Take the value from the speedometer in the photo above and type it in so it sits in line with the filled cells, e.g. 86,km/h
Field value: 77.5,km/h
